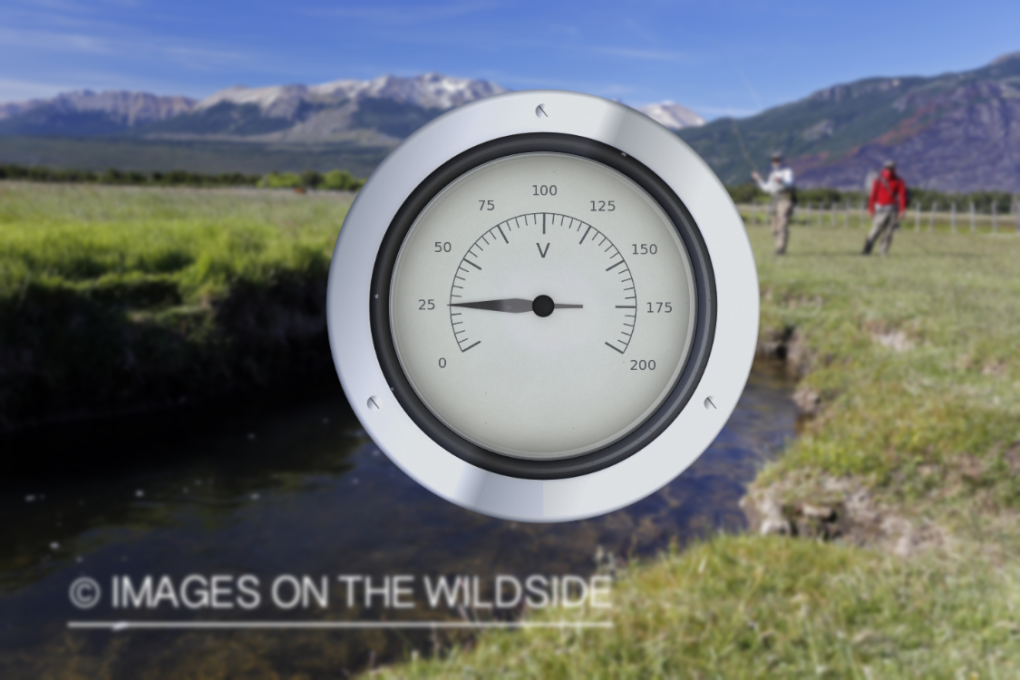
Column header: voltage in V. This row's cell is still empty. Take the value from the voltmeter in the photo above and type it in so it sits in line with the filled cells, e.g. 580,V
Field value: 25,V
